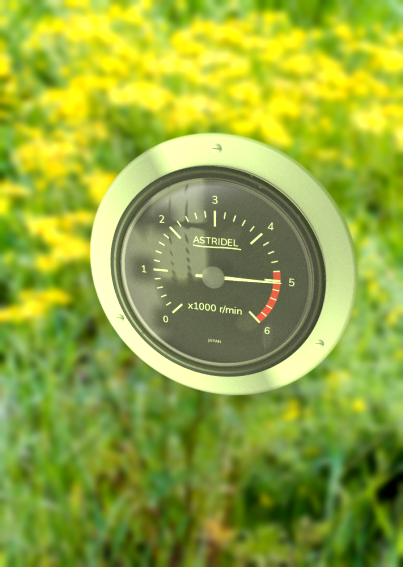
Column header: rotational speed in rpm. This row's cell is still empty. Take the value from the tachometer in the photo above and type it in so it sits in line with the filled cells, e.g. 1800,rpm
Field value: 5000,rpm
